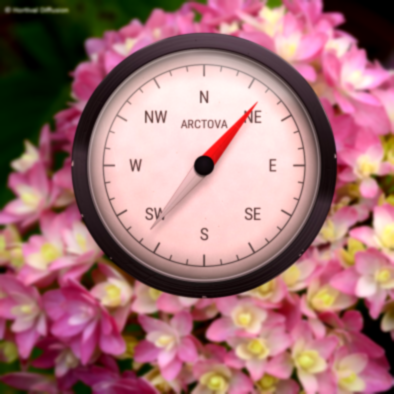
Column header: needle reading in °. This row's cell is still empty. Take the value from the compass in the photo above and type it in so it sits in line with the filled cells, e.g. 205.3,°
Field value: 40,°
